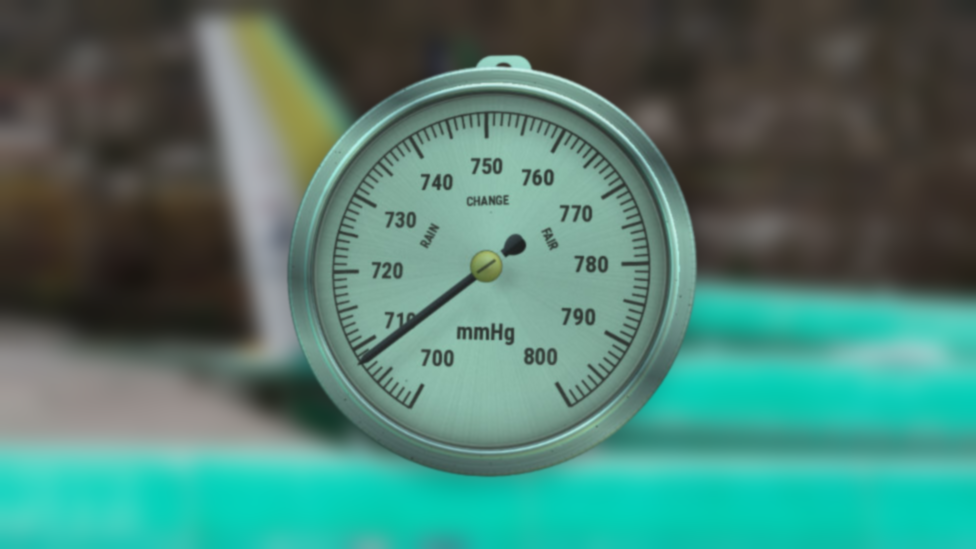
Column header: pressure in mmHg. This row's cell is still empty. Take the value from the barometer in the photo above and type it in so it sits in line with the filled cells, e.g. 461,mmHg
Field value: 708,mmHg
